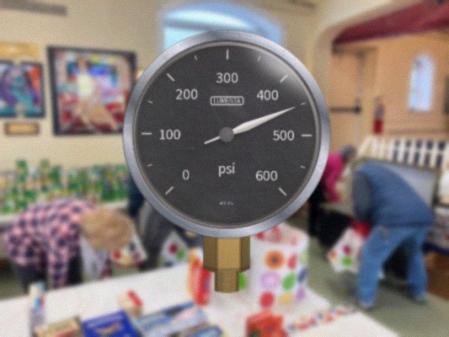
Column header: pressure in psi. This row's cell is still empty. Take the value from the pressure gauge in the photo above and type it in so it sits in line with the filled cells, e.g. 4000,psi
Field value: 450,psi
